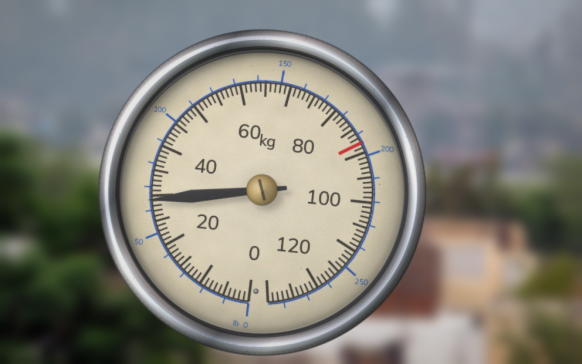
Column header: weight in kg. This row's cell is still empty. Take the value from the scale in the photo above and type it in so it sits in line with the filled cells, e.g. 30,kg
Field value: 29,kg
